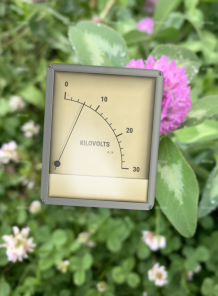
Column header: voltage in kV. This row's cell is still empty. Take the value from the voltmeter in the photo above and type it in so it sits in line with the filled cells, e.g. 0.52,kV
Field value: 6,kV
